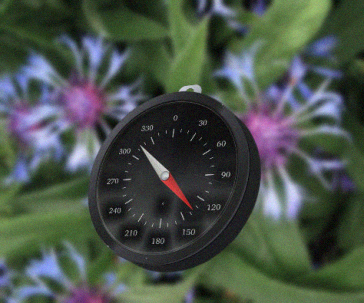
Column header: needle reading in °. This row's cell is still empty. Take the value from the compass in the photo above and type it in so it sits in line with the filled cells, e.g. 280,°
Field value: 135,°
